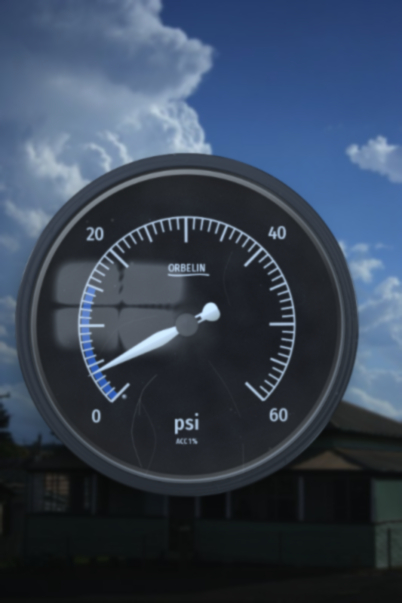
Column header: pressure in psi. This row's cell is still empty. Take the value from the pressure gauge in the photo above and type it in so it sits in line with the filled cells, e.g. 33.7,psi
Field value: 4,psi
